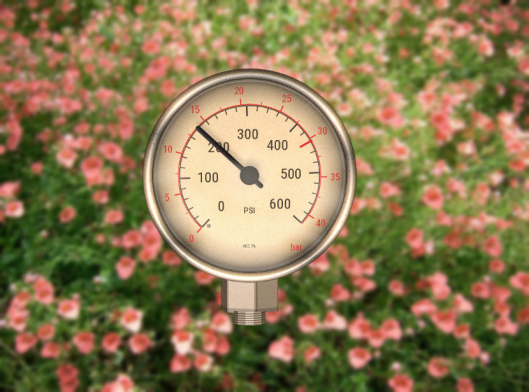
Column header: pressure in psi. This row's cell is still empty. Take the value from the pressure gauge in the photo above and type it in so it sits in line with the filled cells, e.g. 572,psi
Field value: 200,psi
